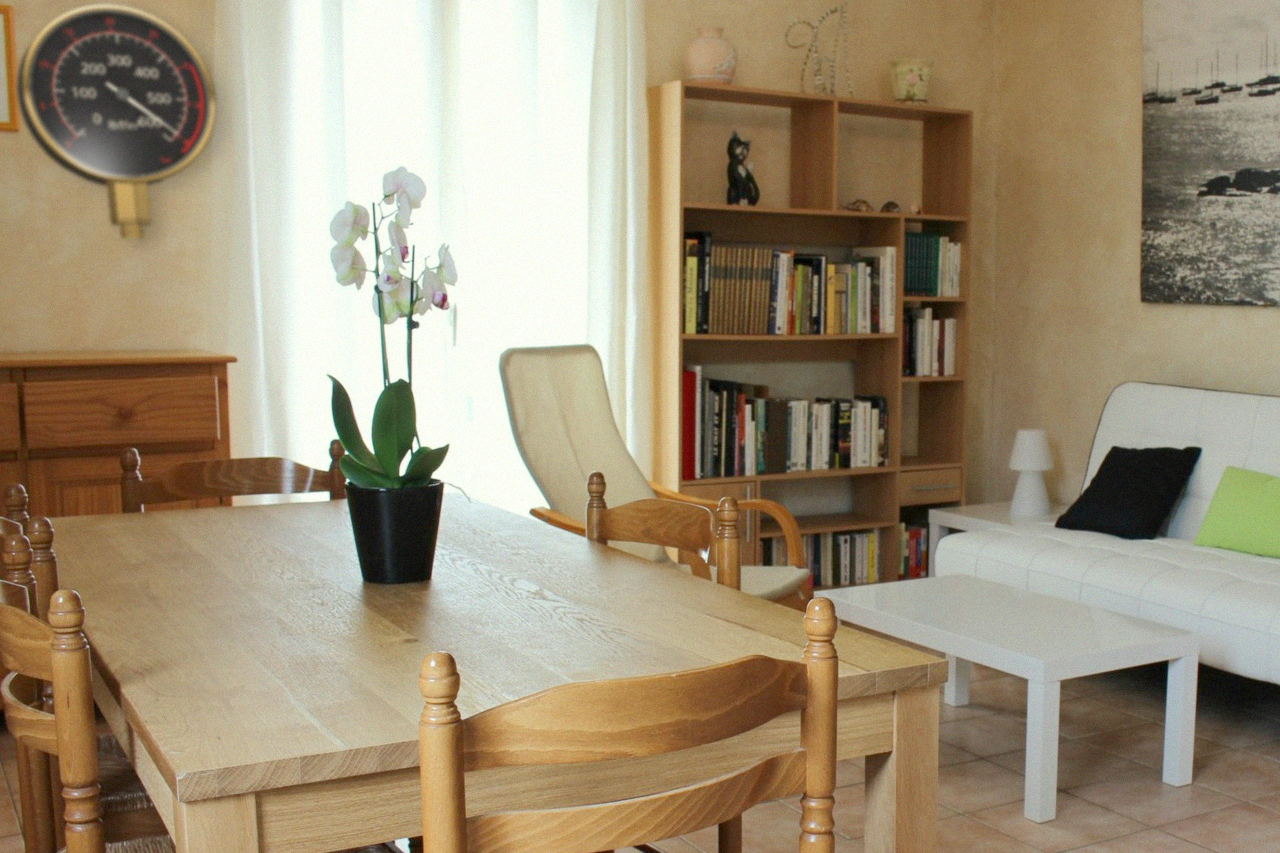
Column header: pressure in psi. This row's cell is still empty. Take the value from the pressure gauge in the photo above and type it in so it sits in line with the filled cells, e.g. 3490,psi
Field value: 580,psi
